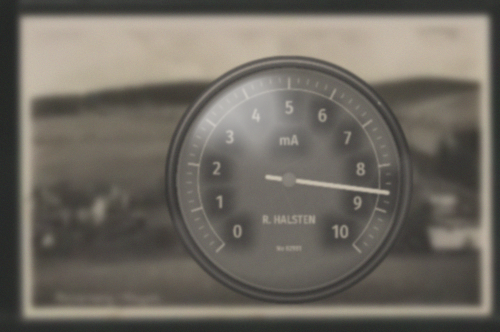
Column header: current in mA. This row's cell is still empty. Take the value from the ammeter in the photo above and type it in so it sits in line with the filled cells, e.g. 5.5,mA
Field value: 8.6,mA
